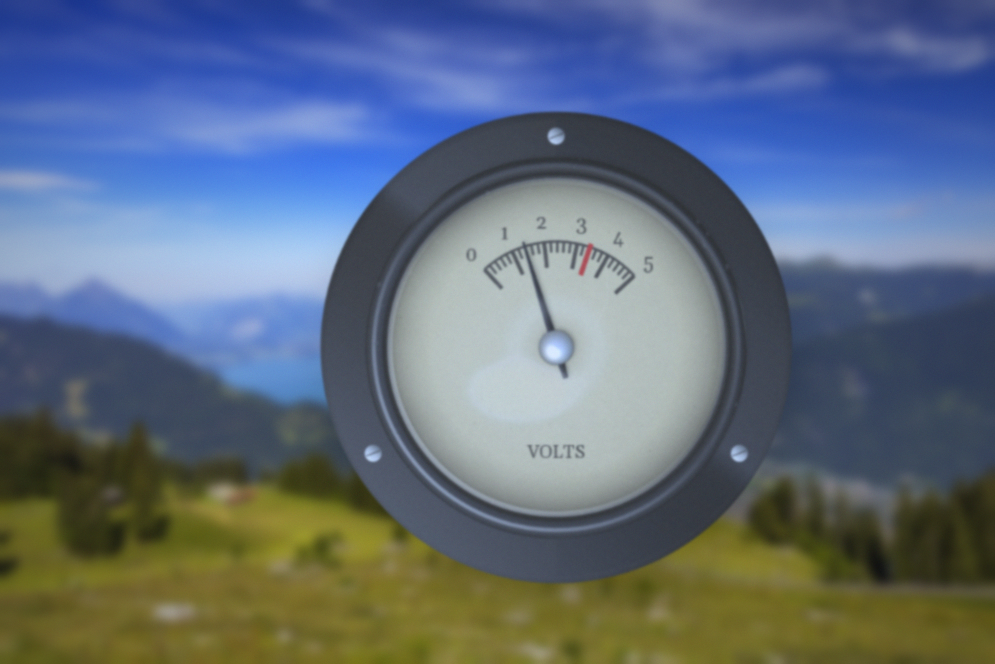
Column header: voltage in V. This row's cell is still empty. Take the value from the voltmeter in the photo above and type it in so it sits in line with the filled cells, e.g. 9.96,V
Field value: 1.4,V
